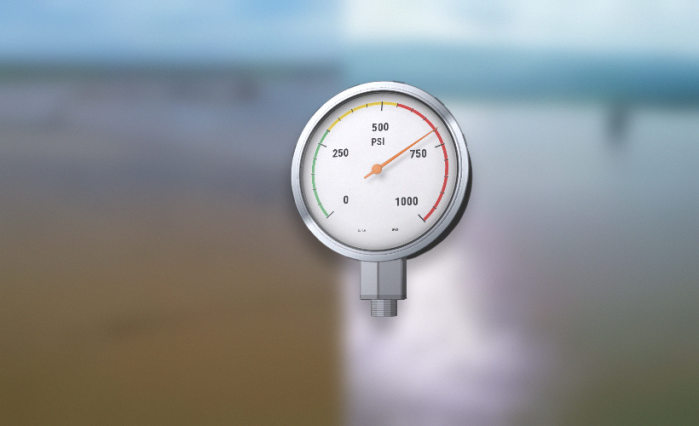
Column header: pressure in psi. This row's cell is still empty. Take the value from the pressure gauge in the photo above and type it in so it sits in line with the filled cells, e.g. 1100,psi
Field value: 700,psi
